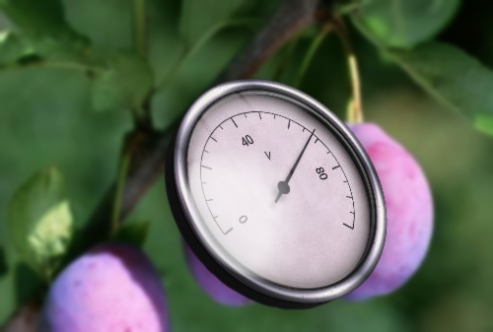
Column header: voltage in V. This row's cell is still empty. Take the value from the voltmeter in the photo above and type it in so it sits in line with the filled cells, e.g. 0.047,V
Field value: 67.5,V
